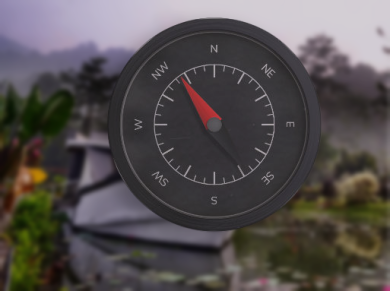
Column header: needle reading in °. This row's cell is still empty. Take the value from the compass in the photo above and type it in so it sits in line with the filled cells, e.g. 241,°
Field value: 325,°
